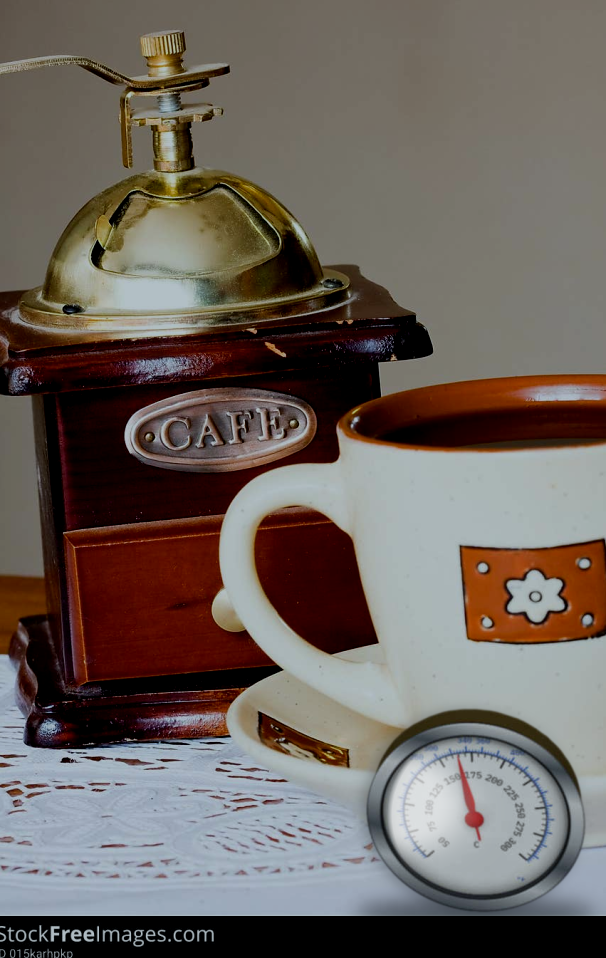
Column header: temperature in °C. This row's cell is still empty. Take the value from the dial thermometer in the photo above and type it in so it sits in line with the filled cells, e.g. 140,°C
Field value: 165,°C
